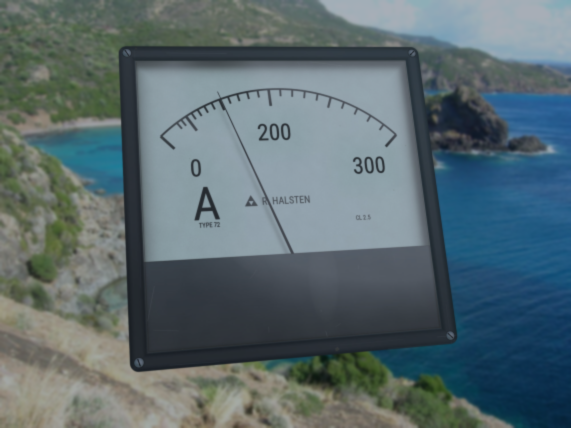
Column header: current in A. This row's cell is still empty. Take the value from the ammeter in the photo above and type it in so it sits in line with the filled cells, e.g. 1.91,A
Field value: 150,A
